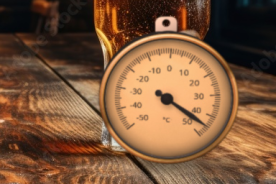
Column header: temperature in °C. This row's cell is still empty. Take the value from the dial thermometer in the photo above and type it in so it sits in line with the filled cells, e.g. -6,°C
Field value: 45,°C
